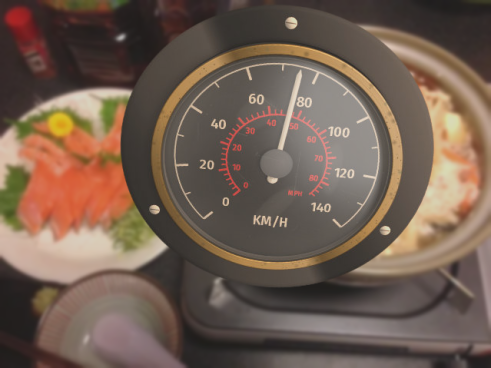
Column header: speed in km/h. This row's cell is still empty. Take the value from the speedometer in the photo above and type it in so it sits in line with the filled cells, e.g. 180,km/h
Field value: 75,km/h
